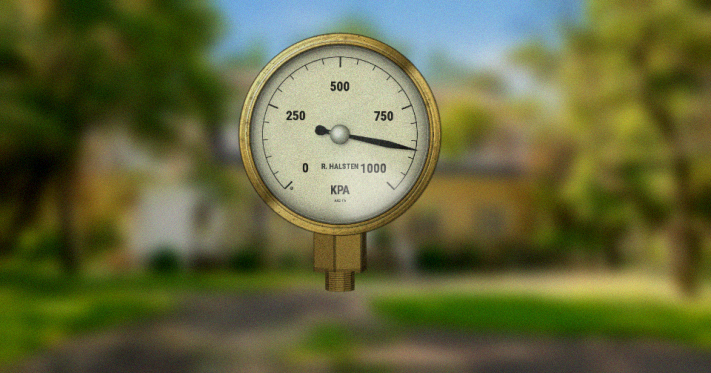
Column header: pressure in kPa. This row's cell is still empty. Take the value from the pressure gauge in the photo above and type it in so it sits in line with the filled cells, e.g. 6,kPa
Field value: 875,kPa
